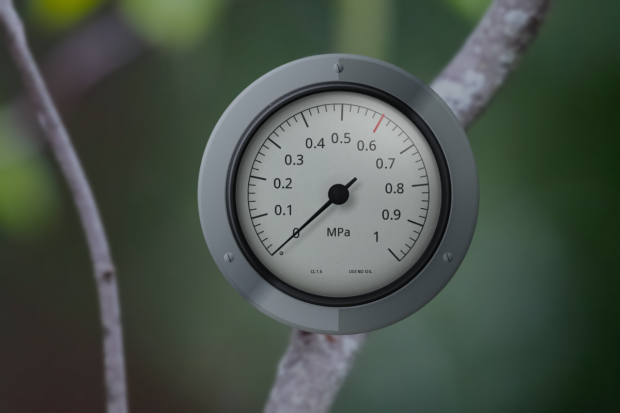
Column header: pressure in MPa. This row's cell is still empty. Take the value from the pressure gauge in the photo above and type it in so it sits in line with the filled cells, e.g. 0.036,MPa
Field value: 0,MPa
